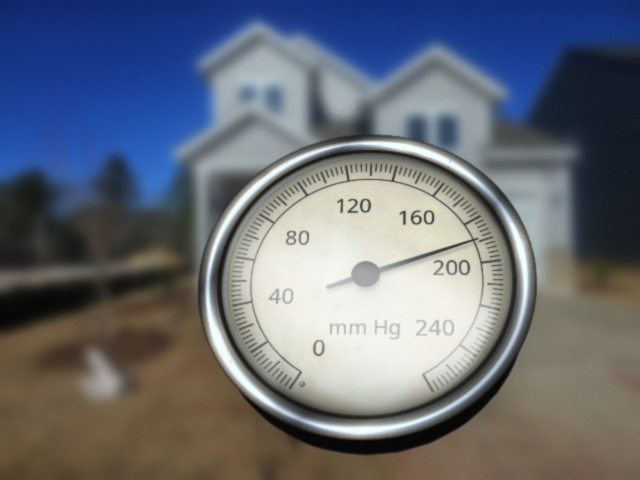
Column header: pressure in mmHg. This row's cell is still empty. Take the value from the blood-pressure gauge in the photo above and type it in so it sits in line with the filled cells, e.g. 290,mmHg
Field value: 190,mmHg
